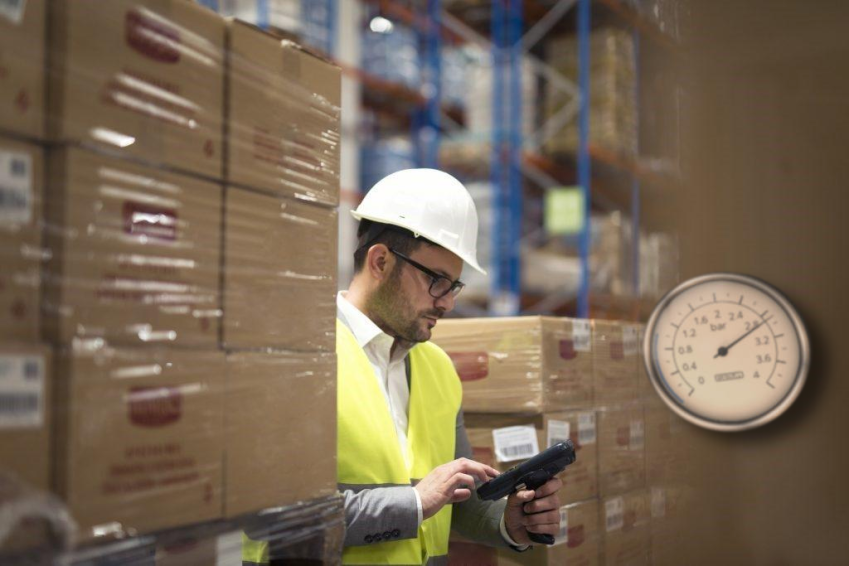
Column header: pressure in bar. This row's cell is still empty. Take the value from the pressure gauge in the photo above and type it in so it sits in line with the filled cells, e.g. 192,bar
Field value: 2.9,bar
